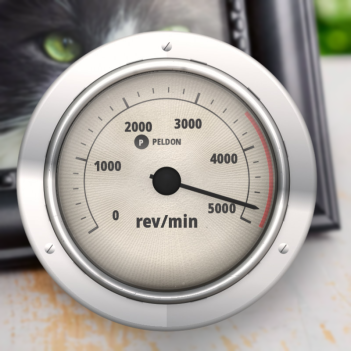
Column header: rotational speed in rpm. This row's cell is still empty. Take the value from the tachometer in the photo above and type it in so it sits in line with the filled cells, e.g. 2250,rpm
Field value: 4800,rpm
